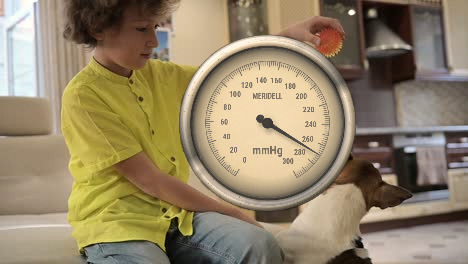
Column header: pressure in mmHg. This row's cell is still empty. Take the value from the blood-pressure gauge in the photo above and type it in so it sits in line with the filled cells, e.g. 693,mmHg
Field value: 270,mmHg
